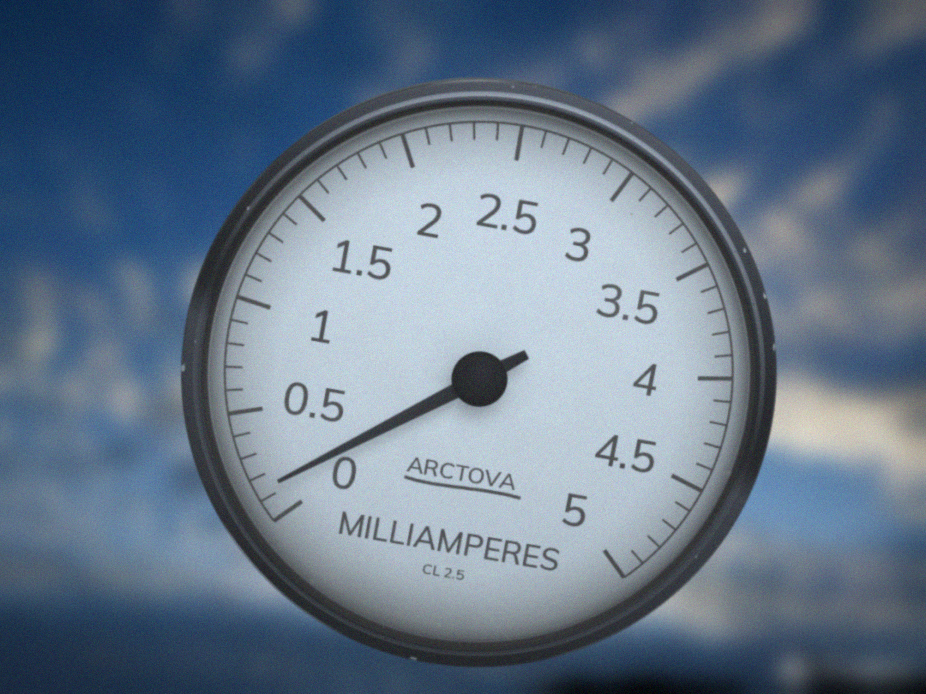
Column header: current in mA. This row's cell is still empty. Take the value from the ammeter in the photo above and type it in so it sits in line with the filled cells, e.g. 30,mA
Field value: 0.15,mA
